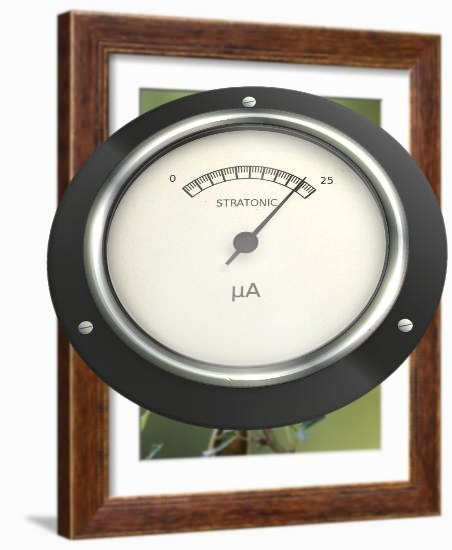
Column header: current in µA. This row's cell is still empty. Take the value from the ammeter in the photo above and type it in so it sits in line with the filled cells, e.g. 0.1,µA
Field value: 22.5,µA
